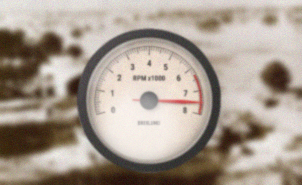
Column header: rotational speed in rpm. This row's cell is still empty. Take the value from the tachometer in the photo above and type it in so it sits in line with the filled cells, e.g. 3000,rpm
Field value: 7500,rpm
